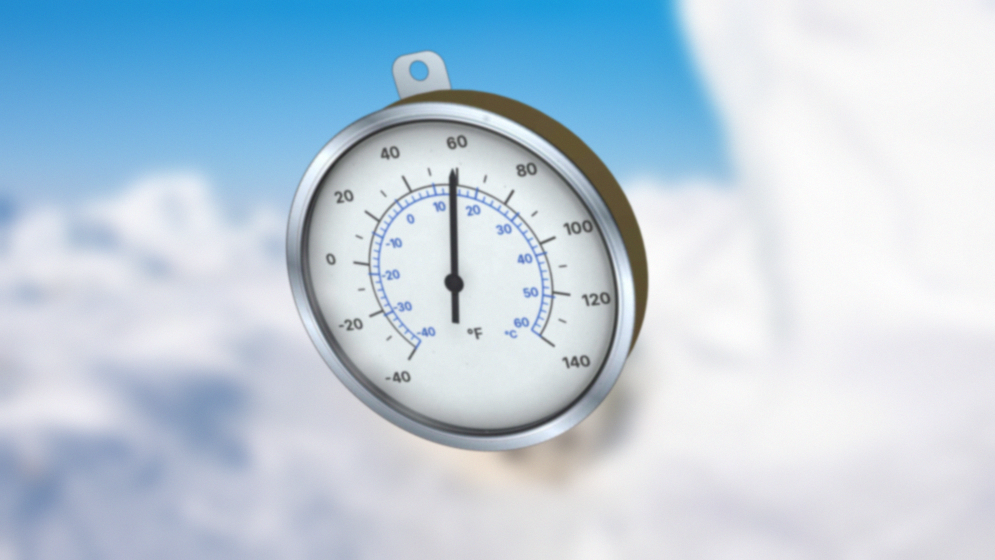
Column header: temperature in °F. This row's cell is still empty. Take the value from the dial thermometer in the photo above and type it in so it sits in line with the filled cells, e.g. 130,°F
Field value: 60,°F
